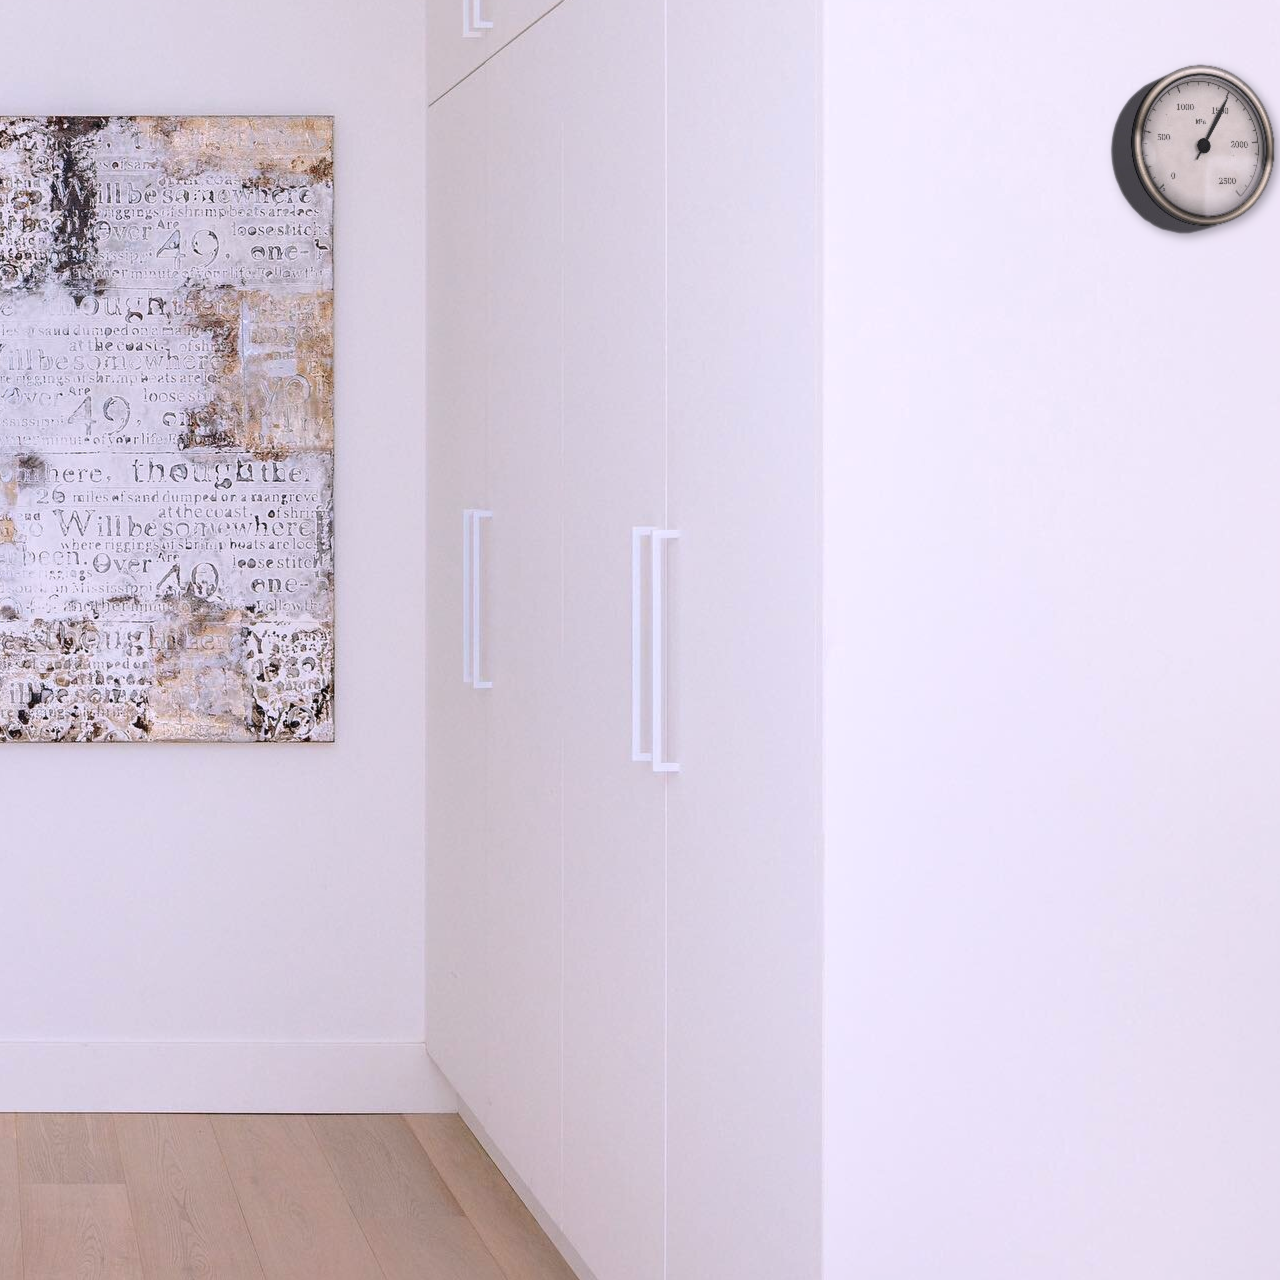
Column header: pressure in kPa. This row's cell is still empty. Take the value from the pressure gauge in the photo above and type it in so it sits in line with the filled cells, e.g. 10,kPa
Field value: 1500,kPa
